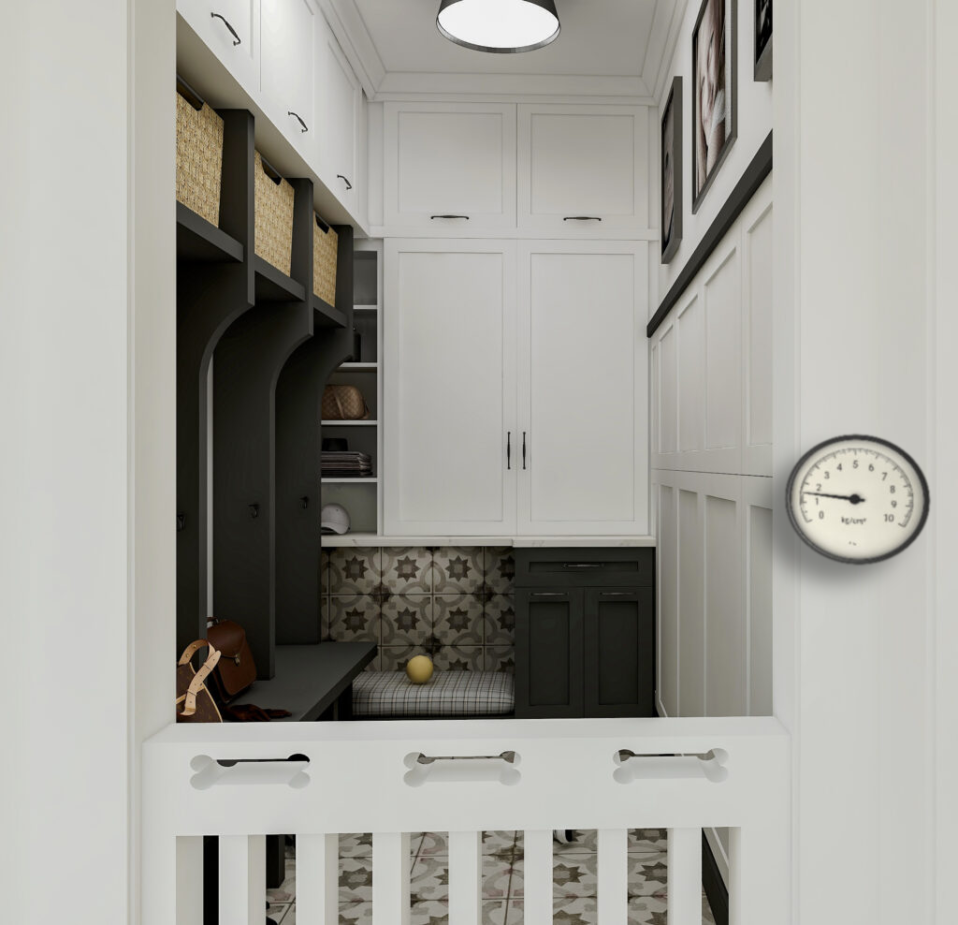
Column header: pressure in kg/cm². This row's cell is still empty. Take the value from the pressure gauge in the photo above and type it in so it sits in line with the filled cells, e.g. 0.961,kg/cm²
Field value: 1.5,kg/cm²
